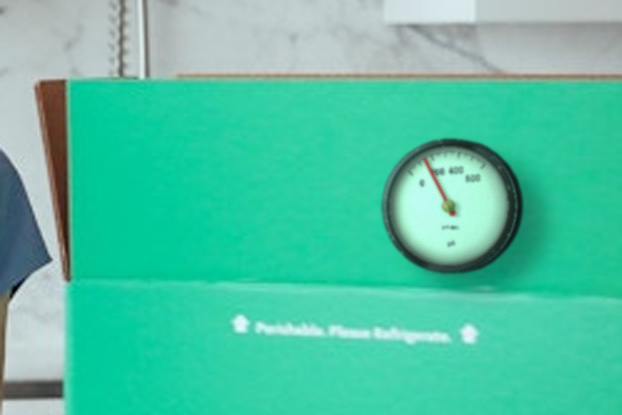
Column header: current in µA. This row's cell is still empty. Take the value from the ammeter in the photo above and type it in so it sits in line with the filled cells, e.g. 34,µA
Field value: 150,µA
